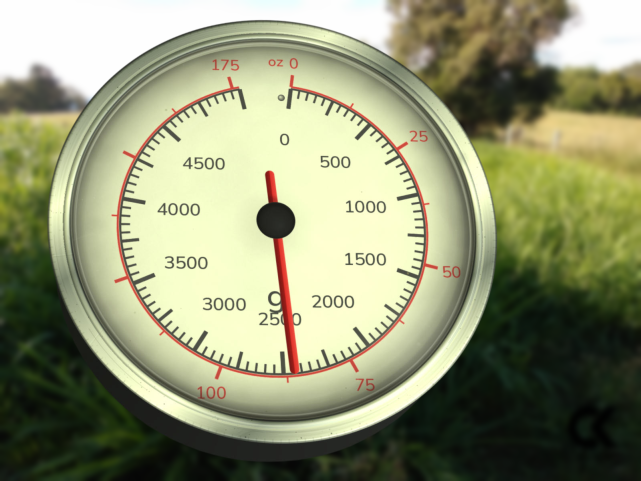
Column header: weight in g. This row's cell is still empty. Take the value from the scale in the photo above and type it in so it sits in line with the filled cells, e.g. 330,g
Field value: 2450,g
